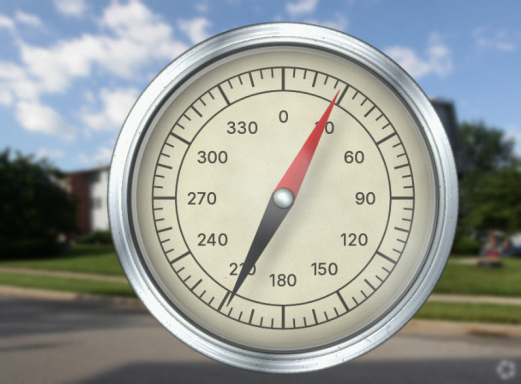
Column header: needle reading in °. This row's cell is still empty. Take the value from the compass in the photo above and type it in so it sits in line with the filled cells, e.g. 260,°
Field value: 27.5,°
